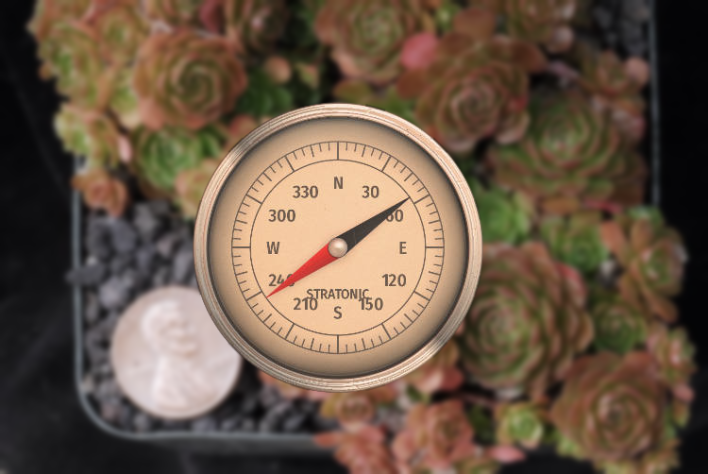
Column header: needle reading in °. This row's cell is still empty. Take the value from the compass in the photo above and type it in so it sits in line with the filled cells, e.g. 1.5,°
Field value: 235,°
